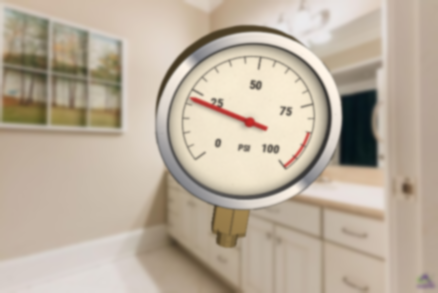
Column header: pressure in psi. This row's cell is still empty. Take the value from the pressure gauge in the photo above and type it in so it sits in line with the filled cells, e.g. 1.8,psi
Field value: 22.5,psi
